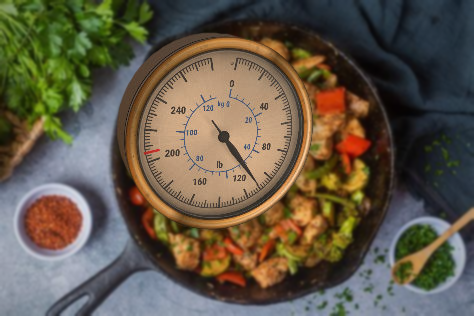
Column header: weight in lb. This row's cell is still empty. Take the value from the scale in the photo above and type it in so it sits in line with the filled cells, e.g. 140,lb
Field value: 110,lb
